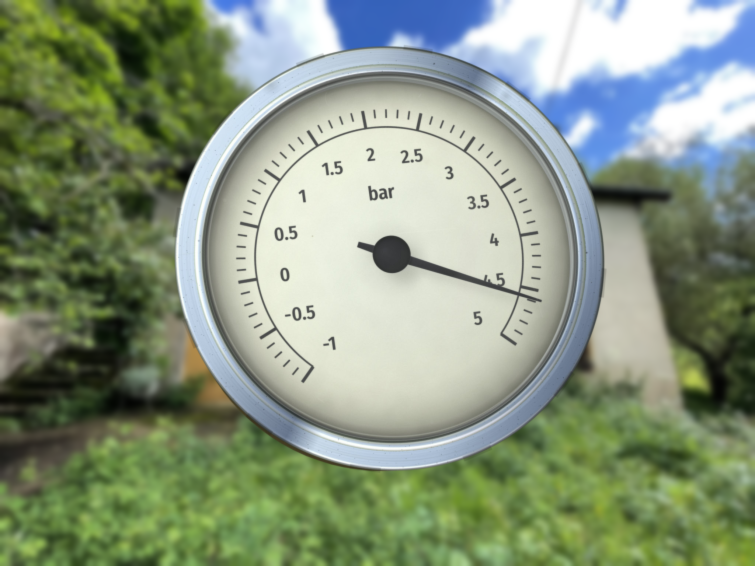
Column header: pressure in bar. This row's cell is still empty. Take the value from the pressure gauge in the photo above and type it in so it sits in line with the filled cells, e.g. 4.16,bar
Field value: 4.6,bar
